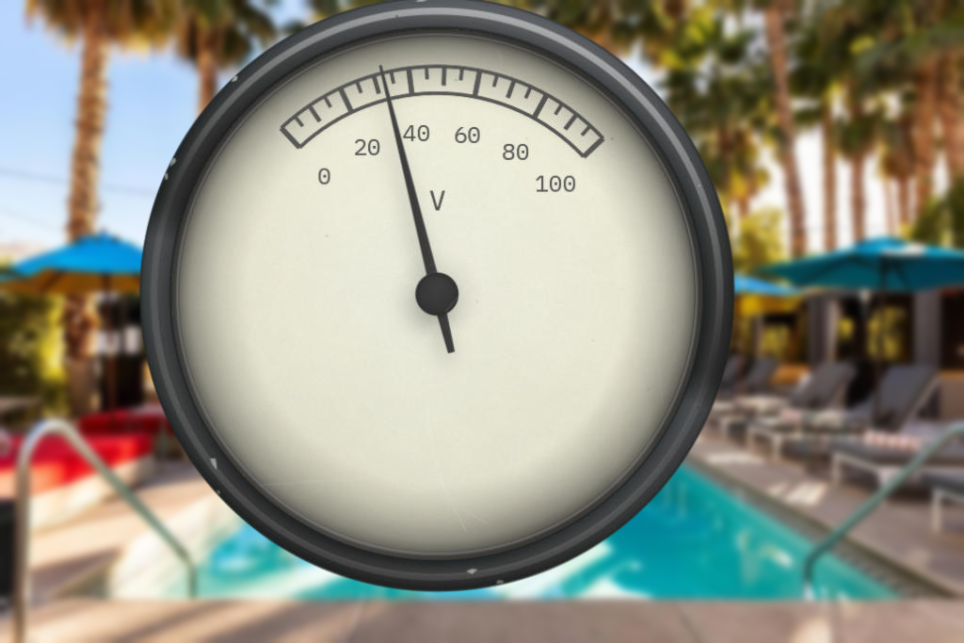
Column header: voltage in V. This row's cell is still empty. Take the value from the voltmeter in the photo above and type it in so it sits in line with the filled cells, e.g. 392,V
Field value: 32.5,V
